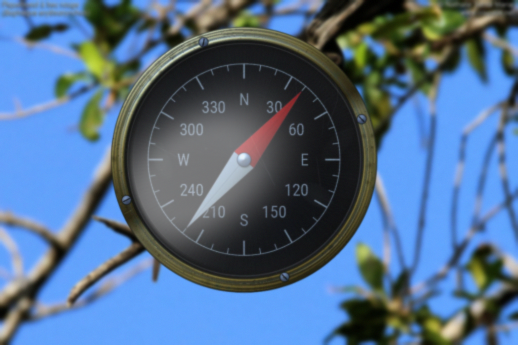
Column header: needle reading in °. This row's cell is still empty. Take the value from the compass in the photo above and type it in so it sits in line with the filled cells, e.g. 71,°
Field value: 40,°
